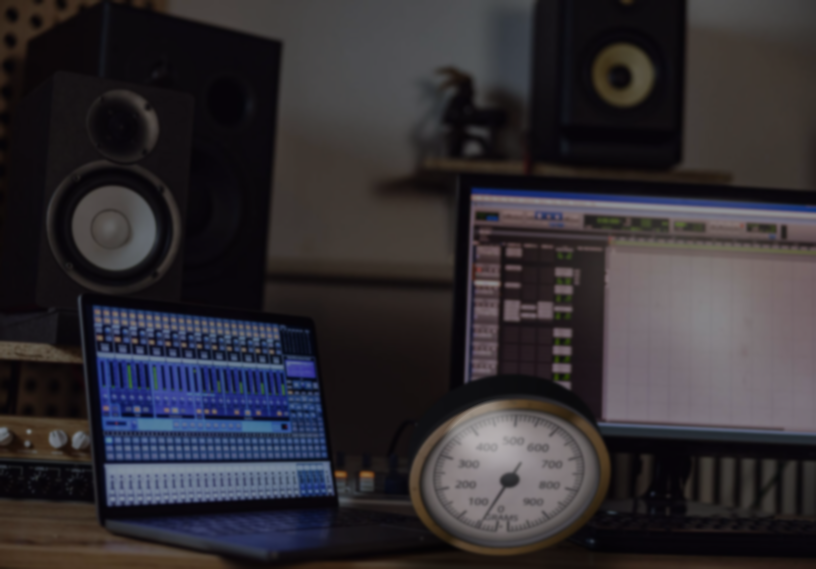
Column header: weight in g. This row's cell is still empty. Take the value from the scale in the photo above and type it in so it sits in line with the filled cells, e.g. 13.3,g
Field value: 50,g
